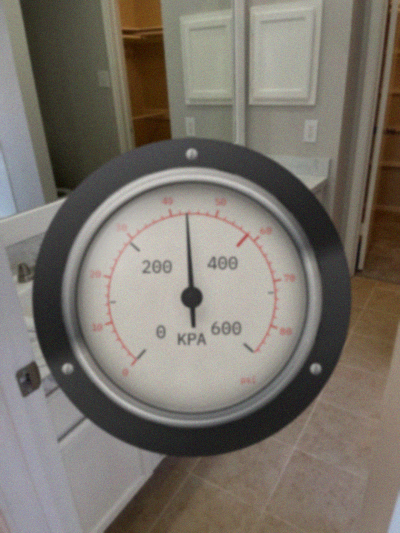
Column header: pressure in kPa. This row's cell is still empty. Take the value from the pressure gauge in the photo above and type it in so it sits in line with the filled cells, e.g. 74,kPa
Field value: 300,kPa
